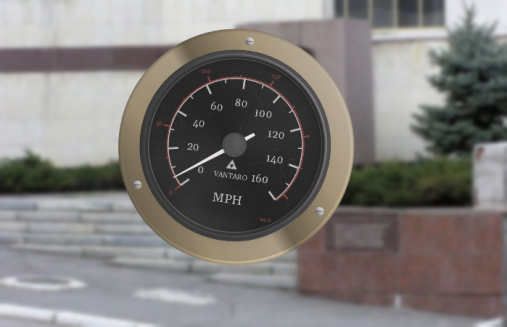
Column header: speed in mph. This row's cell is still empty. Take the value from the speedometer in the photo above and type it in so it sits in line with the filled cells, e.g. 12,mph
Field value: 5,mph
